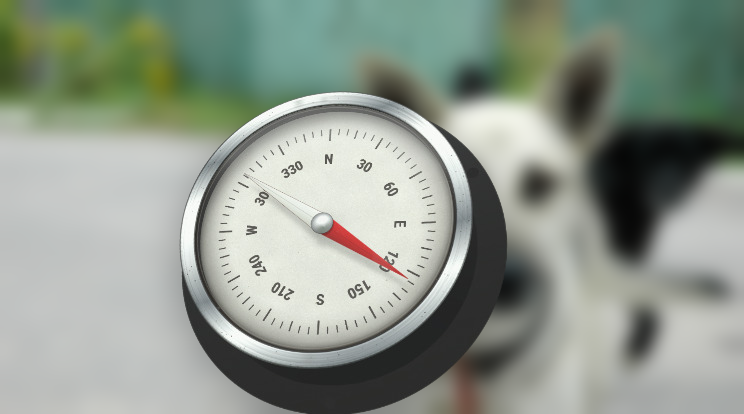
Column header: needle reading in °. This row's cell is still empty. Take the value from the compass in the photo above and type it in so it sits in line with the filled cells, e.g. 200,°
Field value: 125,°
